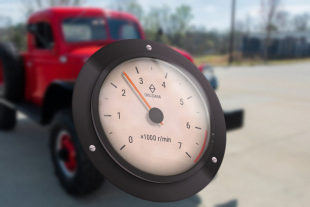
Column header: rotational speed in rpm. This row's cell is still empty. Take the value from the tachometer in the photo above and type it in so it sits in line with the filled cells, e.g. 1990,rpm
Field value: 2500,rpm
